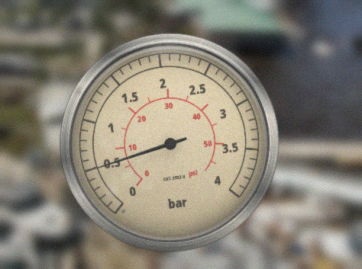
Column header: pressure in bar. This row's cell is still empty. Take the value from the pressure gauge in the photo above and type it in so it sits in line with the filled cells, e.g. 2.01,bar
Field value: 0.5,bar
